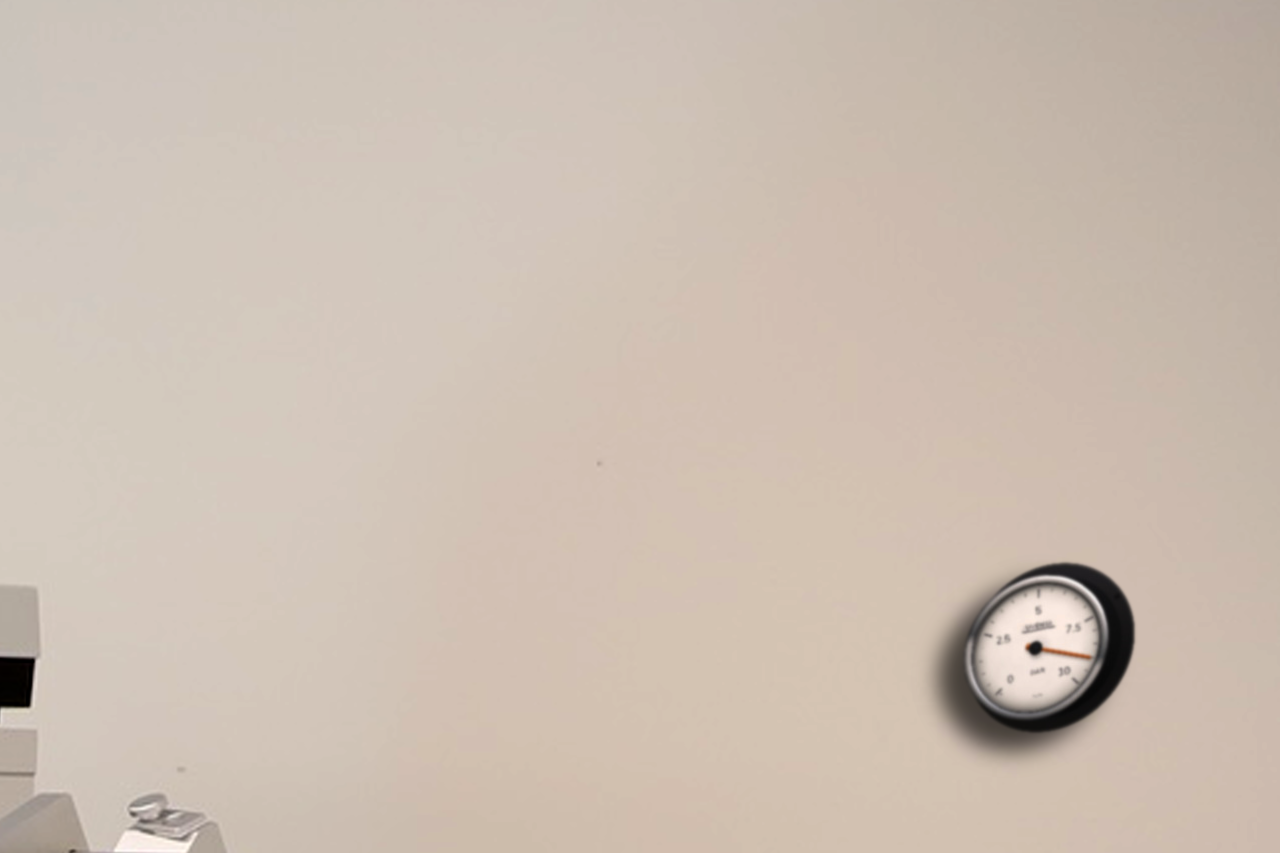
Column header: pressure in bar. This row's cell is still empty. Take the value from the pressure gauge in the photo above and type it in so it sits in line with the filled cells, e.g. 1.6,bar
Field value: 9,bar
